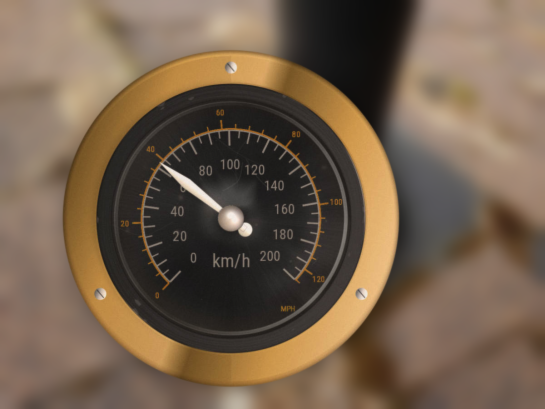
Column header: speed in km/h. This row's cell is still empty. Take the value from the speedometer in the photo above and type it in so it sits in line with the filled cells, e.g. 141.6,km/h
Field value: 62.5,km/h
